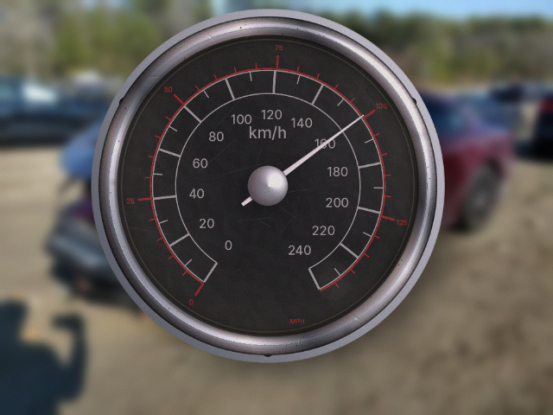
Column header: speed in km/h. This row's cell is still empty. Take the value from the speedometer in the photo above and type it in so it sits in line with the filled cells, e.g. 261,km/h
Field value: 160,km/h
